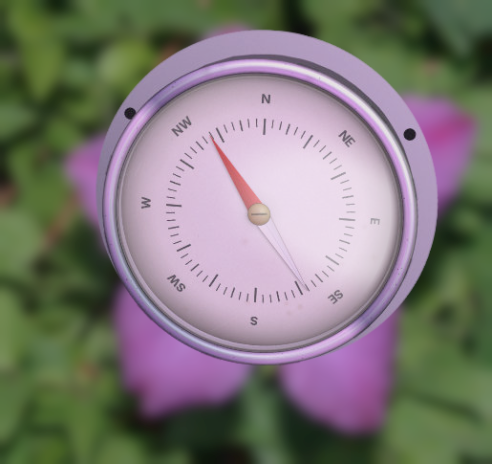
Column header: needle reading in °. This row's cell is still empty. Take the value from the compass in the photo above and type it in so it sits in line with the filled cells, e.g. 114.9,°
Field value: 325,°
